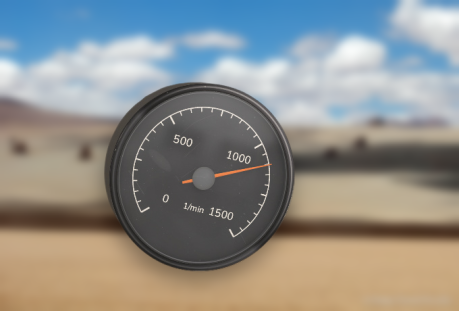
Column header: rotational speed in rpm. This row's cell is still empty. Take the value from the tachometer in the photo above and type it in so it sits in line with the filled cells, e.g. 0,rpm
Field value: 1100,rpm
